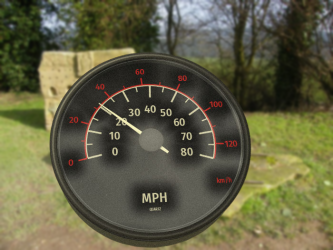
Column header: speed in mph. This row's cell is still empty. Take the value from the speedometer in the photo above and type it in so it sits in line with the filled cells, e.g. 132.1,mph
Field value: 20,mph
